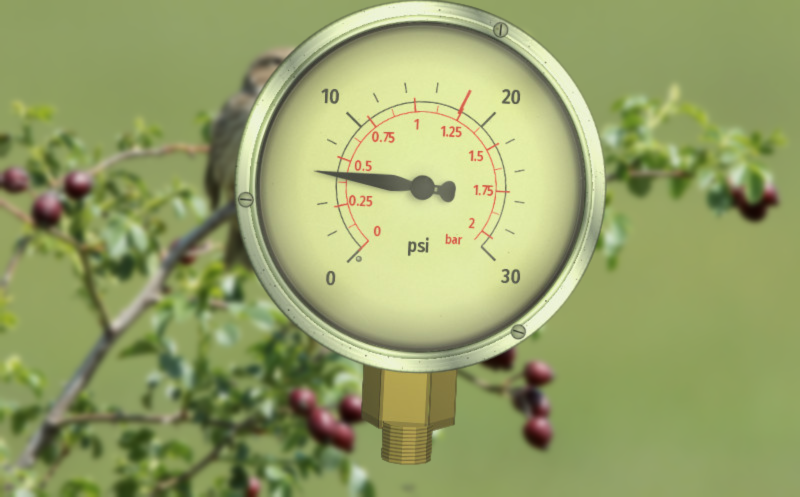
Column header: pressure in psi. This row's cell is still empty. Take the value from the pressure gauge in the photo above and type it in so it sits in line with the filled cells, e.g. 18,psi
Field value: 6,psi
